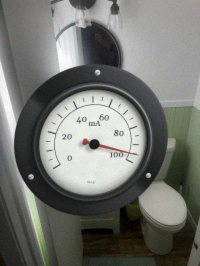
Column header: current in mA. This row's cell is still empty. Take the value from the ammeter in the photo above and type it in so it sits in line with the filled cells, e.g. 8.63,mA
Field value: 95,mA
